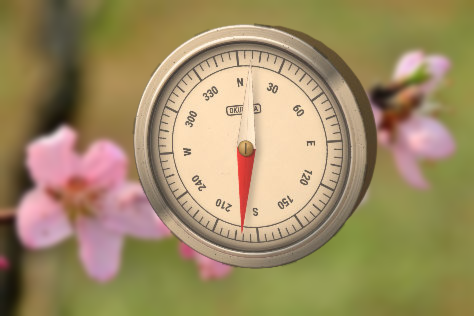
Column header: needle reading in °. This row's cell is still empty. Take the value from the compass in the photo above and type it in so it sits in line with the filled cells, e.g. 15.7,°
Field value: 190,°
